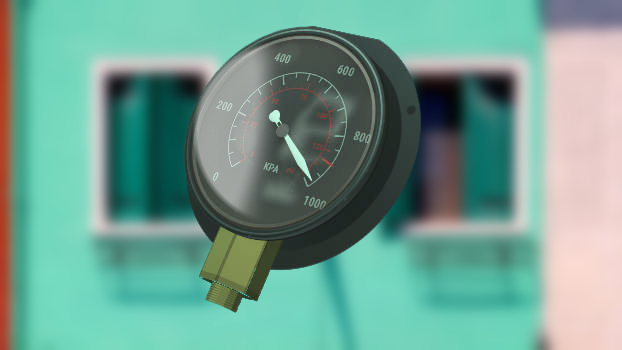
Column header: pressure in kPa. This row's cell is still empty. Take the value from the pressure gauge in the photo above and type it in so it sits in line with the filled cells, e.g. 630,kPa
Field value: 975,kPa
